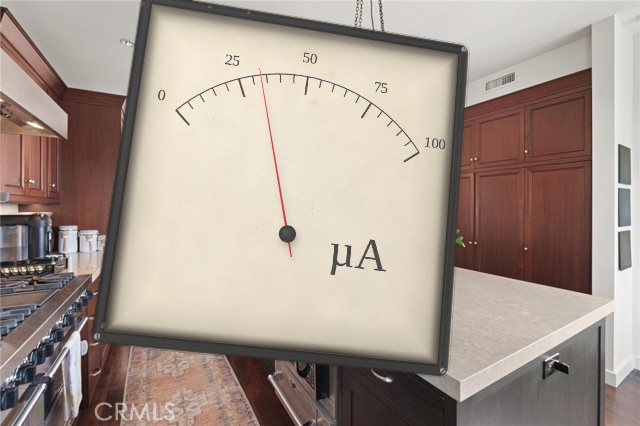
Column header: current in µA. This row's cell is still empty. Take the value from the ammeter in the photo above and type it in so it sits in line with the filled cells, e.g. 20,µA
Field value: 32.5,µA
